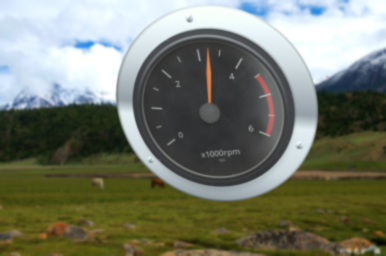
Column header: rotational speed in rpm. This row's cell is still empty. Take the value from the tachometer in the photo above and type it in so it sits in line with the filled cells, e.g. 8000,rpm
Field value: 3250,rpm
